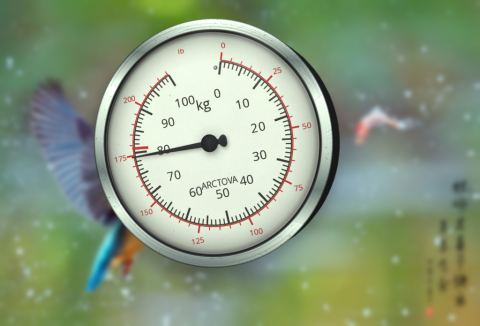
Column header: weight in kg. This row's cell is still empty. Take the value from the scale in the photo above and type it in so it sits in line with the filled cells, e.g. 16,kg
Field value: 79,kg
